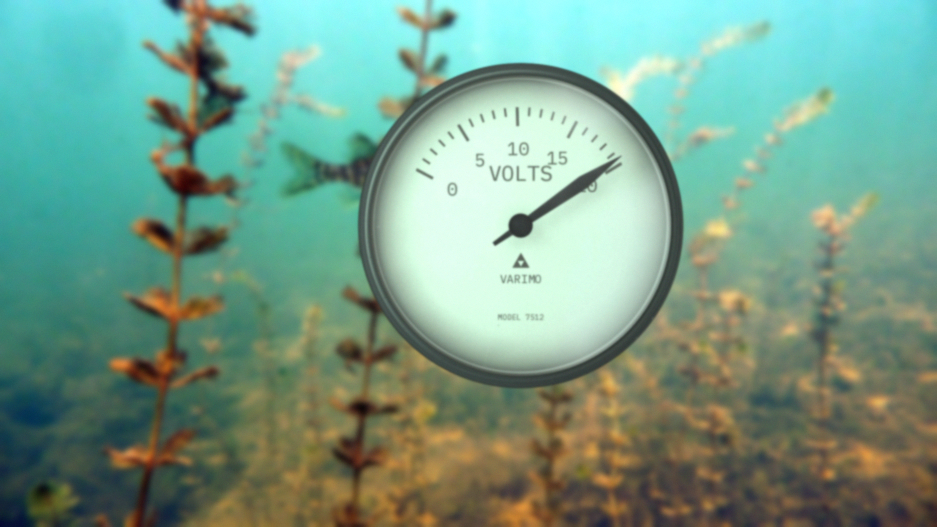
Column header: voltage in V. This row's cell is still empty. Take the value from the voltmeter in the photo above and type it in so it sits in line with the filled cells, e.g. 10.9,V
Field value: 19.5,V
